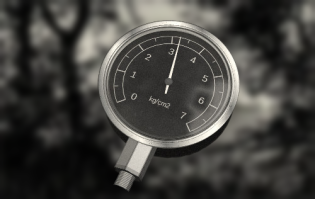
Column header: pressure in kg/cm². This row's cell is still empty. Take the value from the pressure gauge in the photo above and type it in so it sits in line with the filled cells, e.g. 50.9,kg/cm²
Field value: 3.25,kg/cm²
